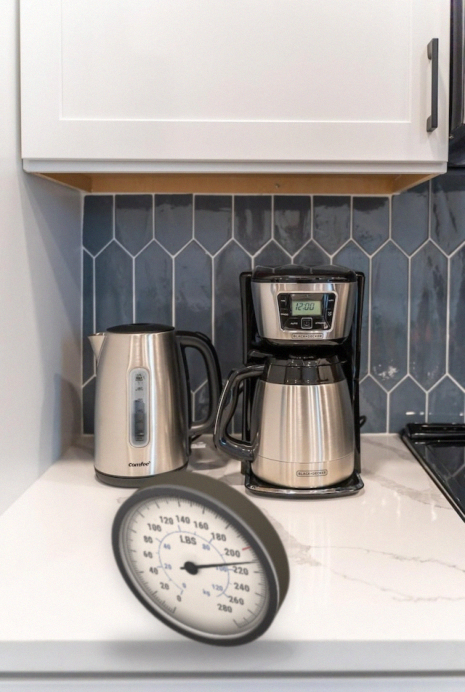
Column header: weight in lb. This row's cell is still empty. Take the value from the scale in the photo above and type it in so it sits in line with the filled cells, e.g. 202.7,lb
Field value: 210,lb
